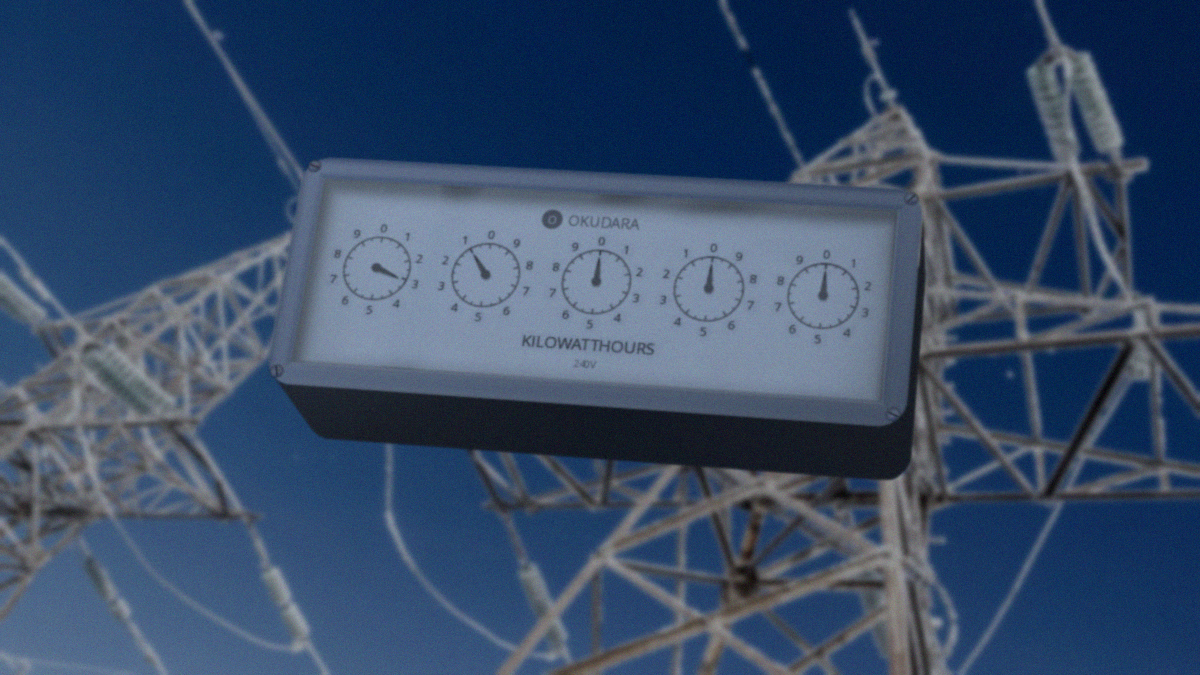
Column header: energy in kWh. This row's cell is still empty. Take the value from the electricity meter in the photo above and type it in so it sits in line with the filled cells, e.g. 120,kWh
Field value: 31000,kWh
